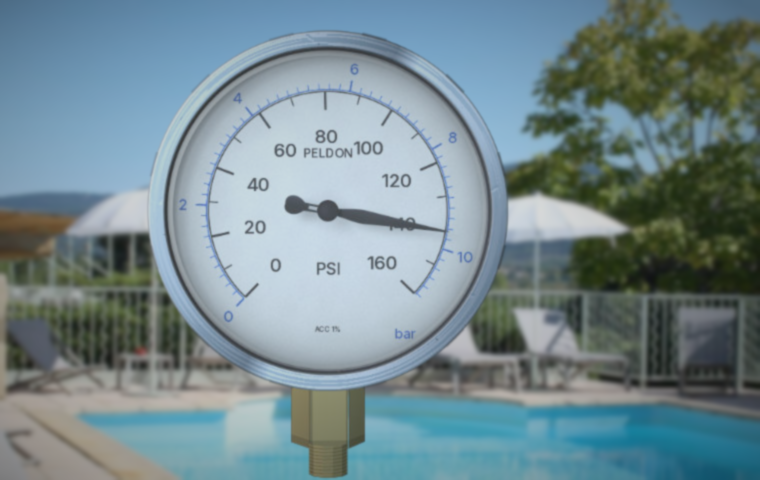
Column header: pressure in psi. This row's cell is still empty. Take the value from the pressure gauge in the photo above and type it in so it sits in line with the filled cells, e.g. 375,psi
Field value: 140,psi
